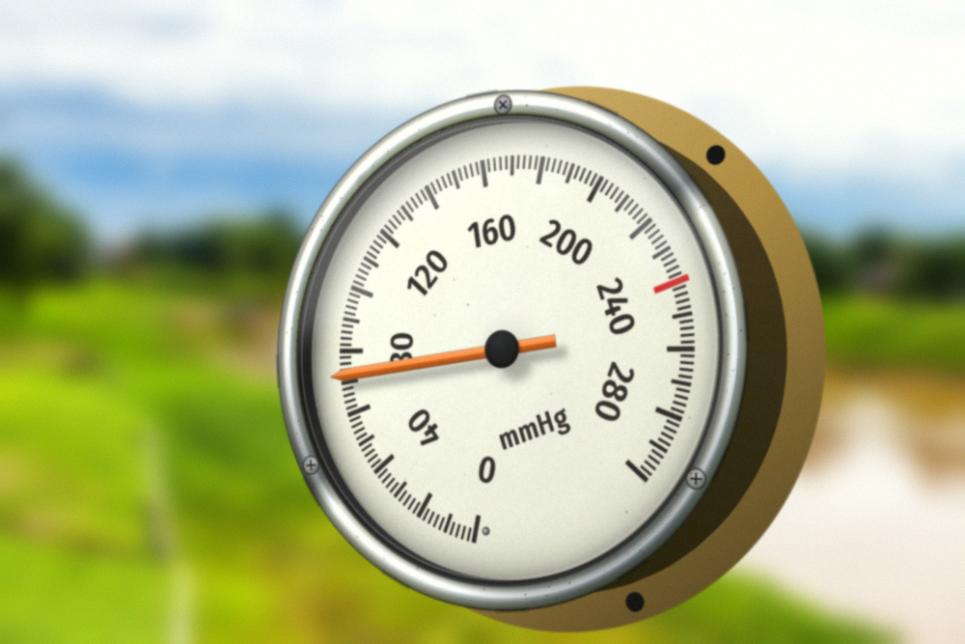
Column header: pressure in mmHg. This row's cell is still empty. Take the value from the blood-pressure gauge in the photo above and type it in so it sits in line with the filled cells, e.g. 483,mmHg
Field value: 72,mmHg
